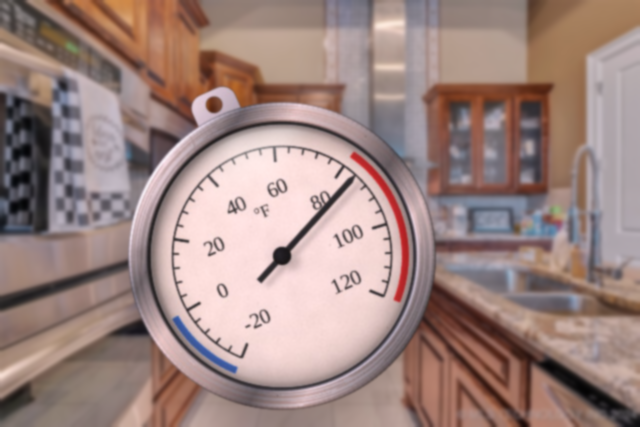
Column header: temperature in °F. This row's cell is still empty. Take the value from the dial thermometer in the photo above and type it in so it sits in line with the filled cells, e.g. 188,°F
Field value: 84,°F
